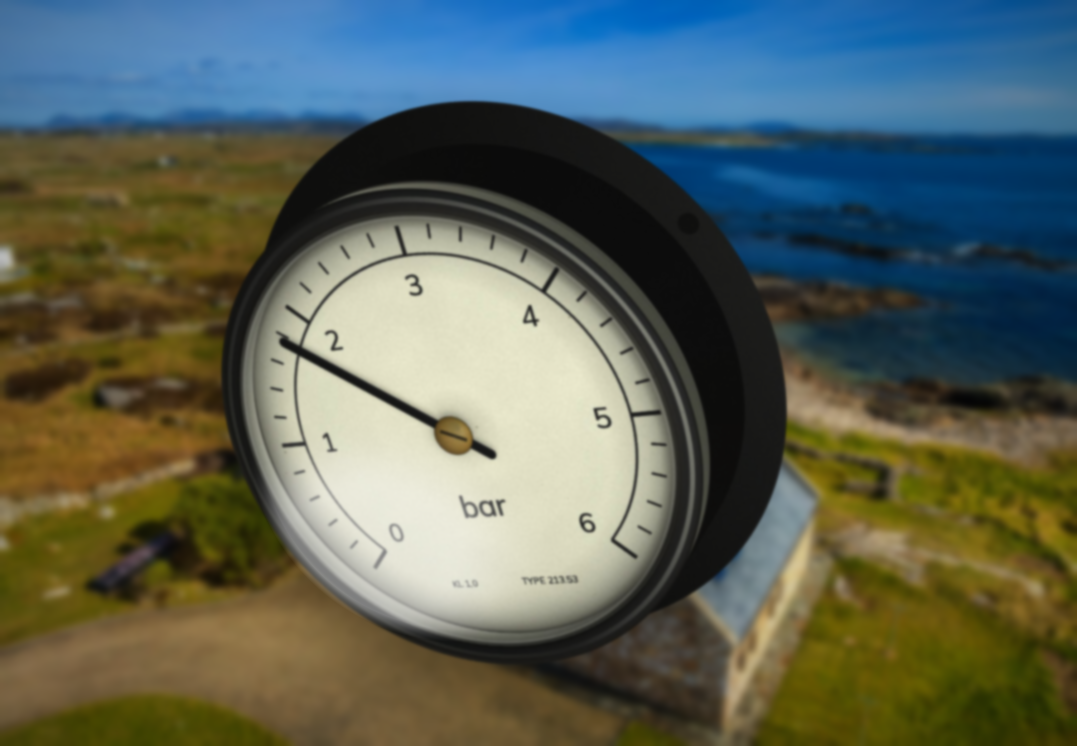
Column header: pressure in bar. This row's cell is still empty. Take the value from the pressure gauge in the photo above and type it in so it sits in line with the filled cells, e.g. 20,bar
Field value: 1.8,bar
